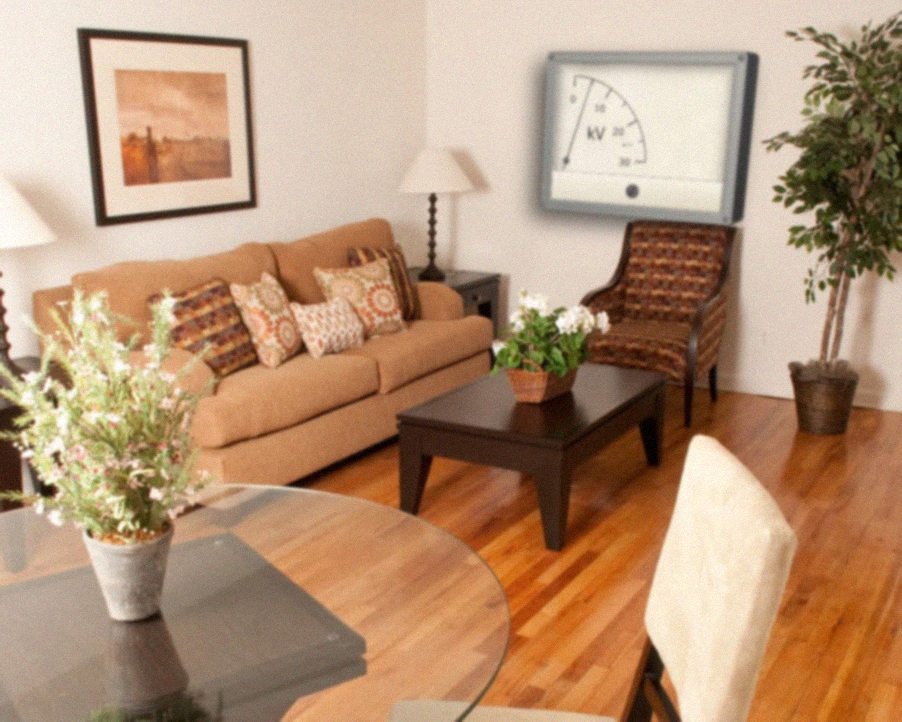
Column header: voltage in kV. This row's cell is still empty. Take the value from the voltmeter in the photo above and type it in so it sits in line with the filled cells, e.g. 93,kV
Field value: 5,kV
